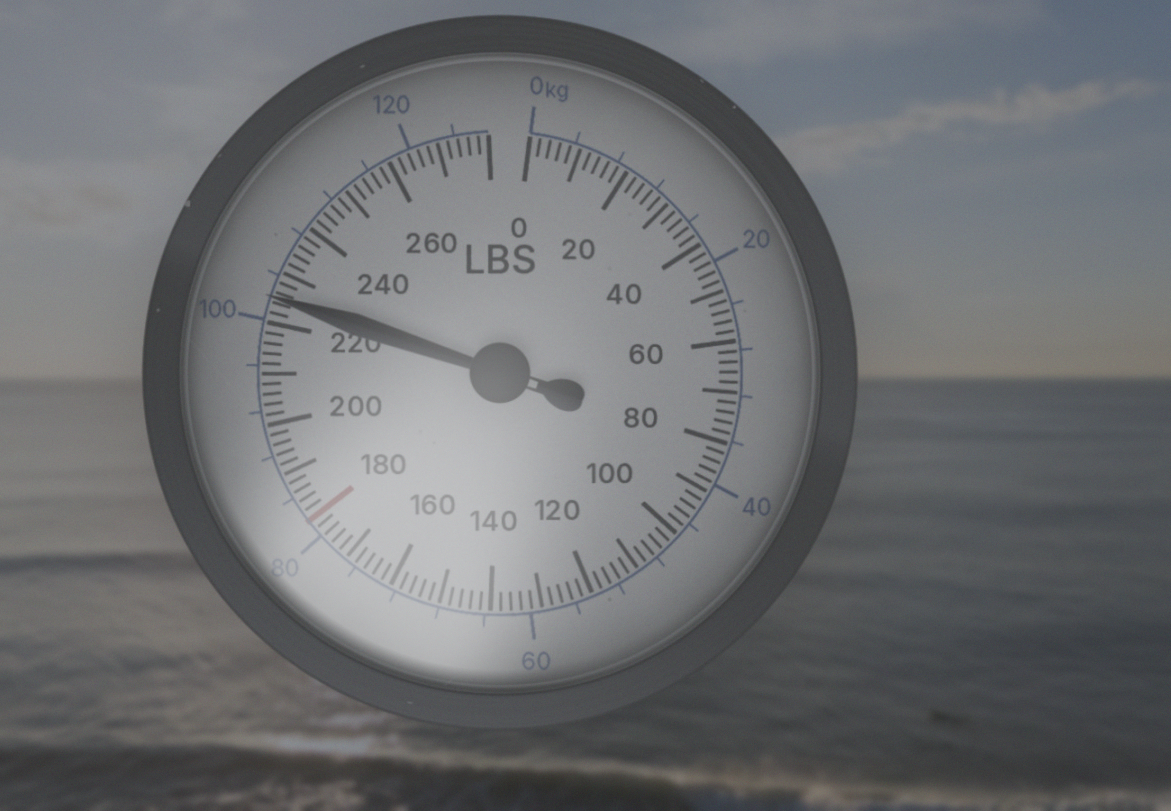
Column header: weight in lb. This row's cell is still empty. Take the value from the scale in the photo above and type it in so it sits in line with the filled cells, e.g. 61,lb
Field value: 225,lb
